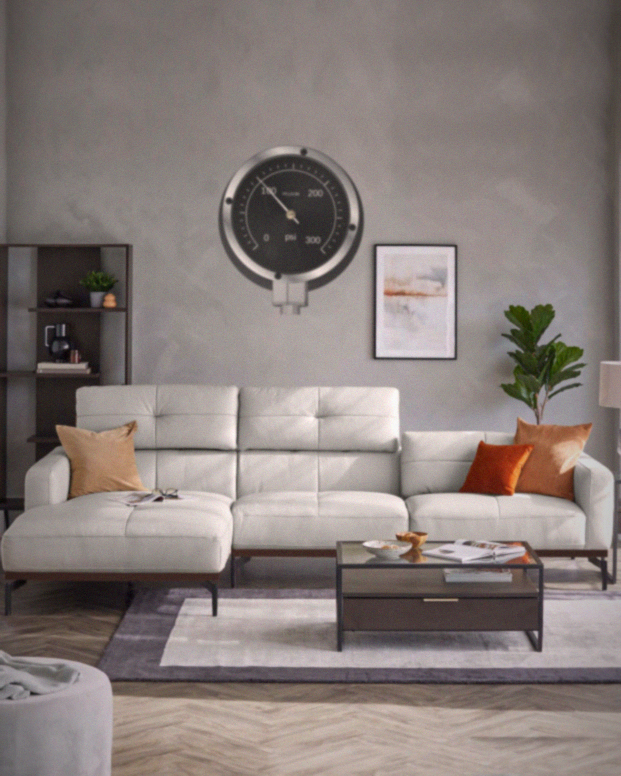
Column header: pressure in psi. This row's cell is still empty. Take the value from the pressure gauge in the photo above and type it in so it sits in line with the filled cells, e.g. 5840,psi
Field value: 100,psi
